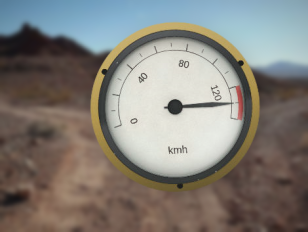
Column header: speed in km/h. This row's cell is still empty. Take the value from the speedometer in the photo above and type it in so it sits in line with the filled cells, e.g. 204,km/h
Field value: 130,km/h
